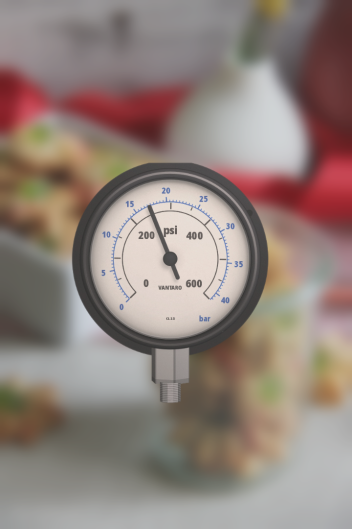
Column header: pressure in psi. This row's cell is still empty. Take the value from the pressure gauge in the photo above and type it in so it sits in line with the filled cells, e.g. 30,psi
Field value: 250,psi
